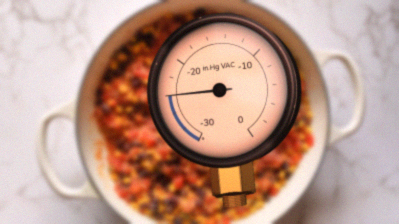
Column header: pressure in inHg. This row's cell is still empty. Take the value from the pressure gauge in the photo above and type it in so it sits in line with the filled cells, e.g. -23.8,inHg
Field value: -24,inHg
